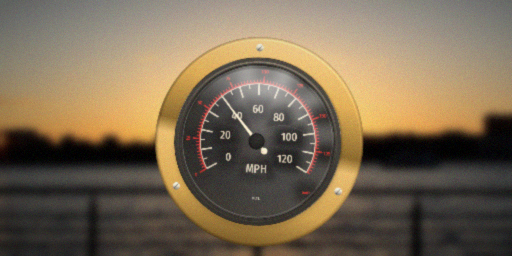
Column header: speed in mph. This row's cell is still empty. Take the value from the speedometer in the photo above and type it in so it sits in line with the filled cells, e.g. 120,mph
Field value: 40,mph
